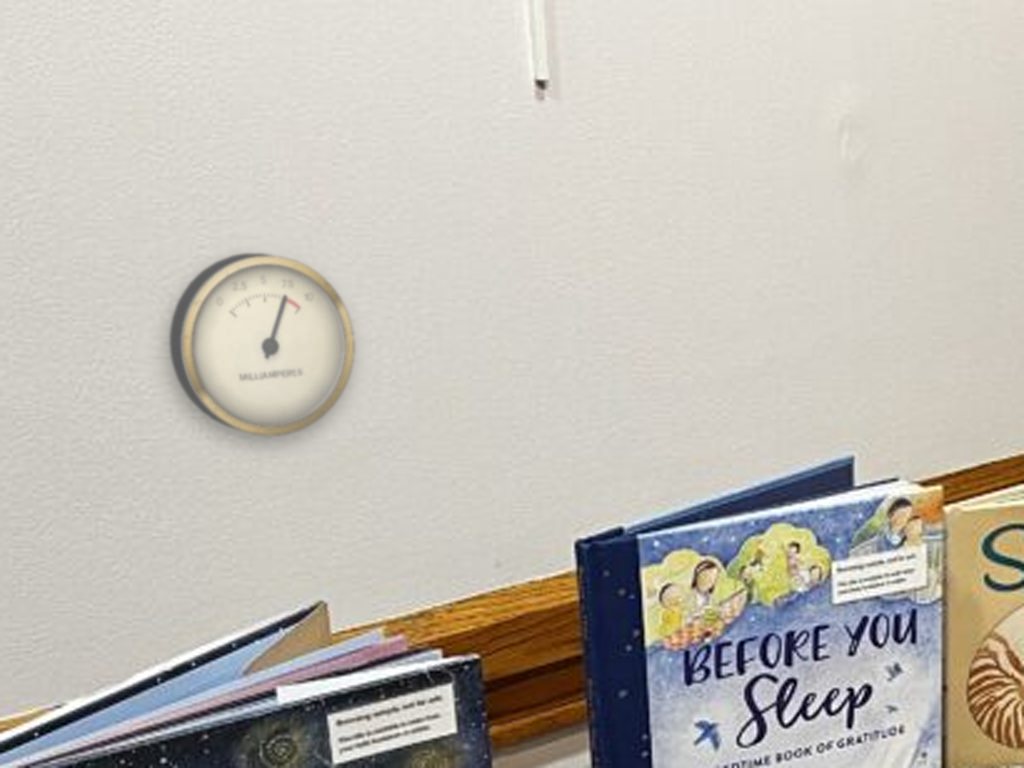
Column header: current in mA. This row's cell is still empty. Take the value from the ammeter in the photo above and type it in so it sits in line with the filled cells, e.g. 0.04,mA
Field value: 7.5,mA
